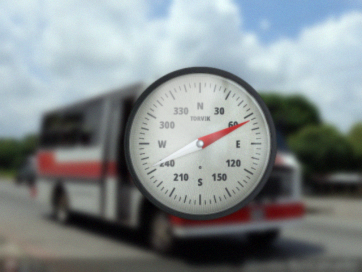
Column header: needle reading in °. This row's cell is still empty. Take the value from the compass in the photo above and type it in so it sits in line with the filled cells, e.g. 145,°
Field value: 65,°
